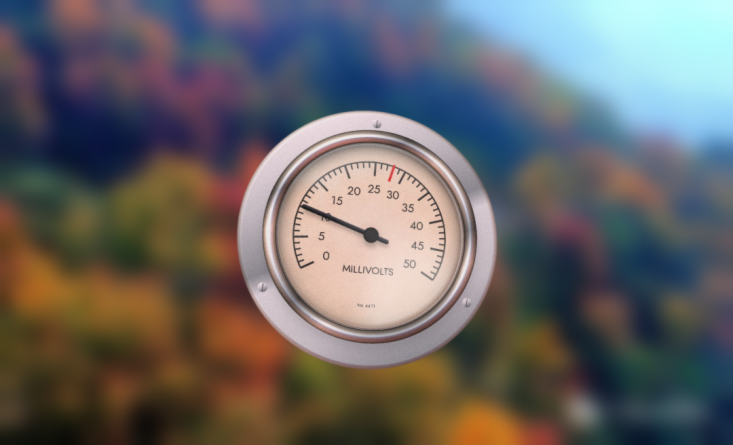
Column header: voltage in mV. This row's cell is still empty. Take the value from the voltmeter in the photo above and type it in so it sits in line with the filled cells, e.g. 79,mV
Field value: 10,mV
